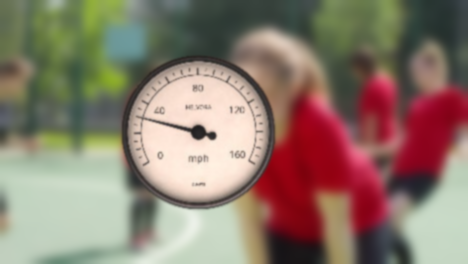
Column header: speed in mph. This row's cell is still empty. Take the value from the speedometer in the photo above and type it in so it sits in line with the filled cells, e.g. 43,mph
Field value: 30,mph
